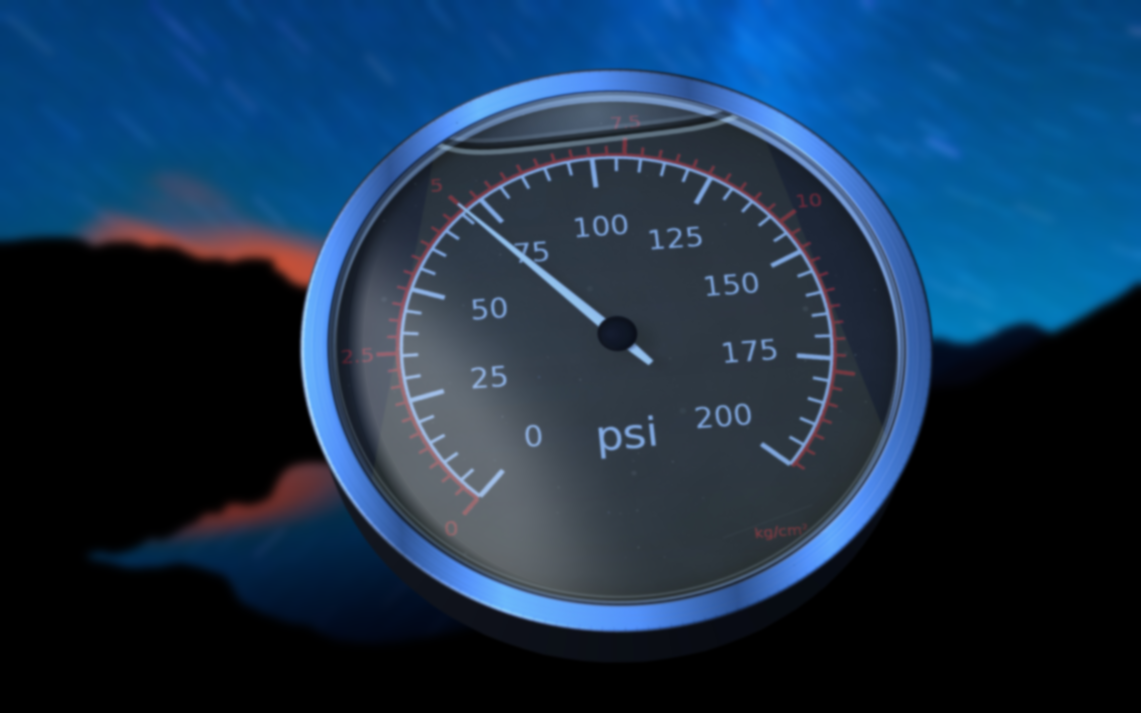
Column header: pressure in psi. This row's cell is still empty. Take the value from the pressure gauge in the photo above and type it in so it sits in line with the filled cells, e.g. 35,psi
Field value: 70,psi
